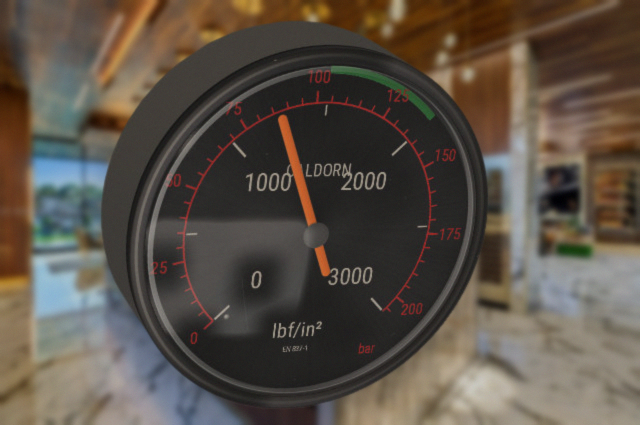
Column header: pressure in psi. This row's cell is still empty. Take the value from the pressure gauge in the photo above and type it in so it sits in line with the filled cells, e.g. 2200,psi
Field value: 1250,psi
